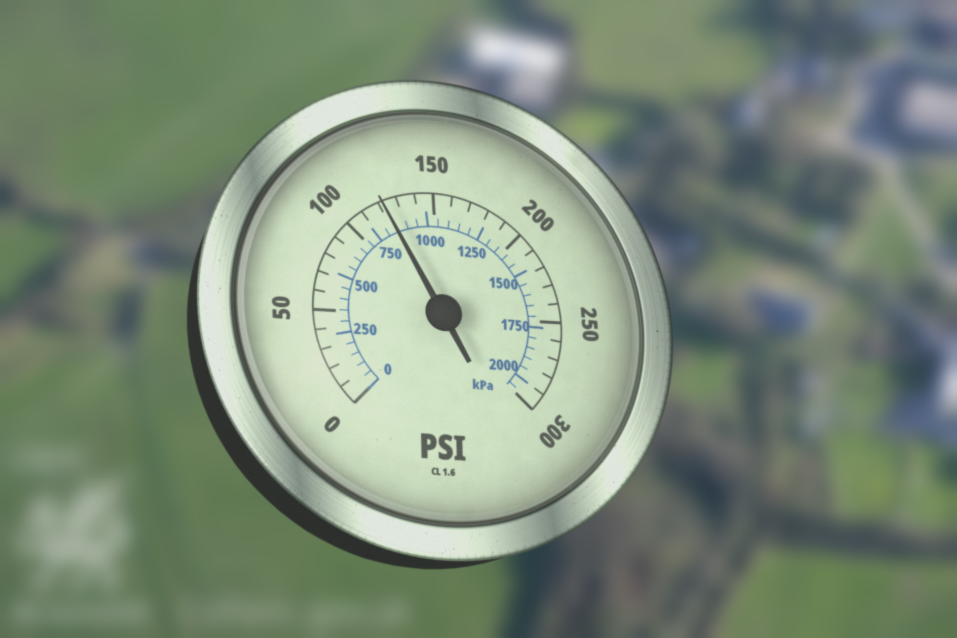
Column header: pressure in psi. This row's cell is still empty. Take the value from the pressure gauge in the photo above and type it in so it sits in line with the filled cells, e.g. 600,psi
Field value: 120,psi
